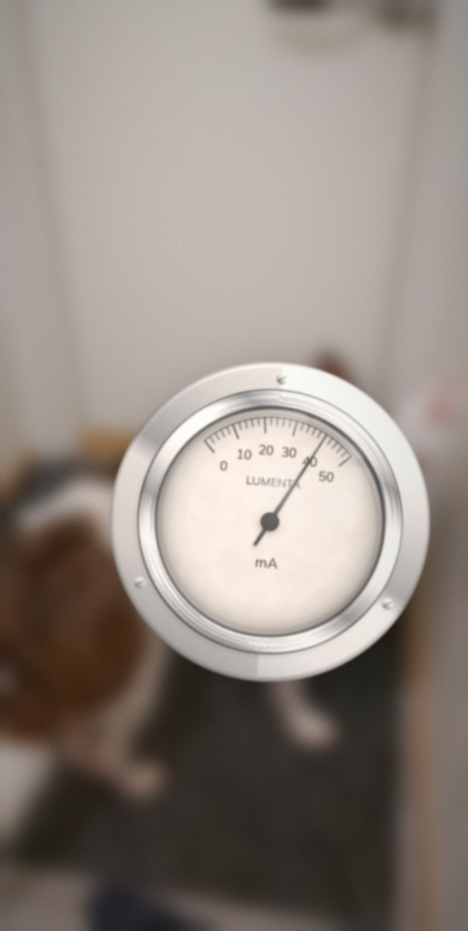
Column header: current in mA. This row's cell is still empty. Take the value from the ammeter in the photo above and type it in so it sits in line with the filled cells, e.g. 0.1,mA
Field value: 40,mA
